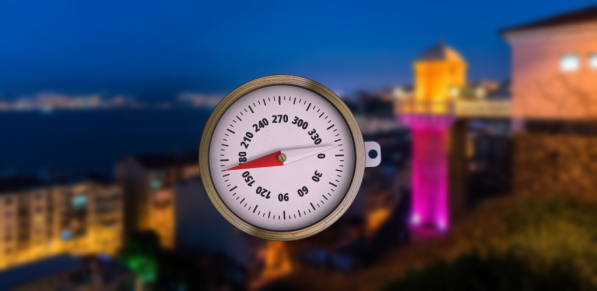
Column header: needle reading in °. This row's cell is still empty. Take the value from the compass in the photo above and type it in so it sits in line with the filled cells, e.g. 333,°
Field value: 170,°
